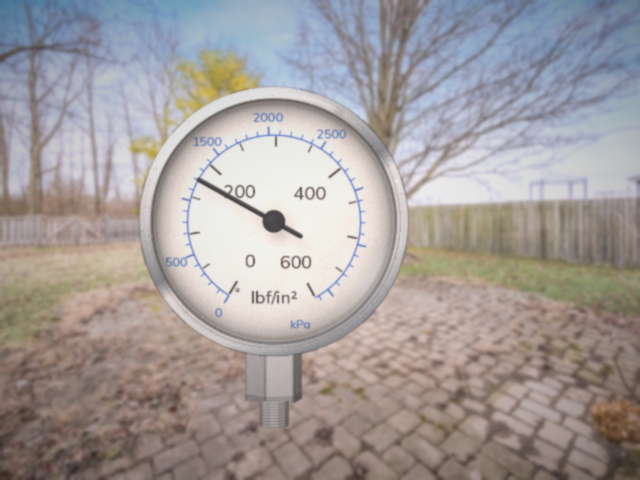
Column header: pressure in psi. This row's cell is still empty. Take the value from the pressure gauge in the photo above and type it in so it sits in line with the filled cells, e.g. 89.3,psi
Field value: 175,psi
